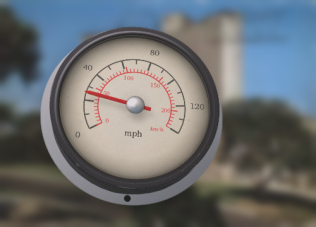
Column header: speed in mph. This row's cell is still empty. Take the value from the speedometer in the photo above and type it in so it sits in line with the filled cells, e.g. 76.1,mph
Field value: 25,mph
